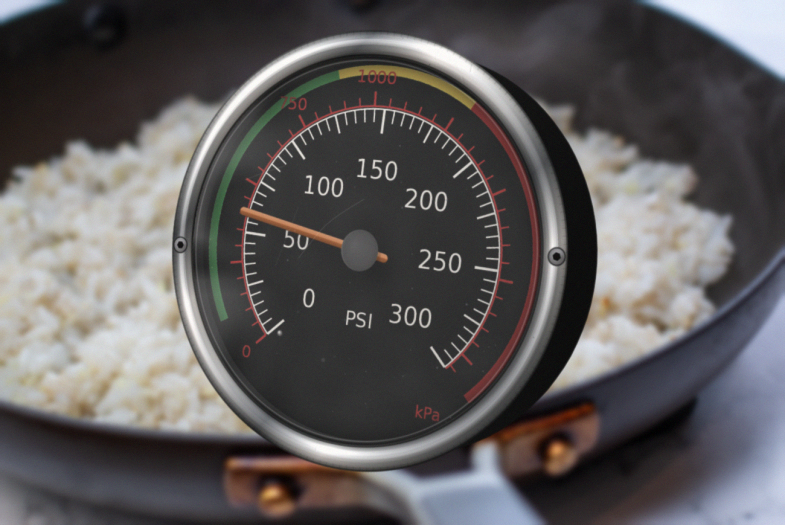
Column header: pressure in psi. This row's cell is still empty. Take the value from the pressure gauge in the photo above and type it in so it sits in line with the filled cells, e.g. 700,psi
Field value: 60,psi
